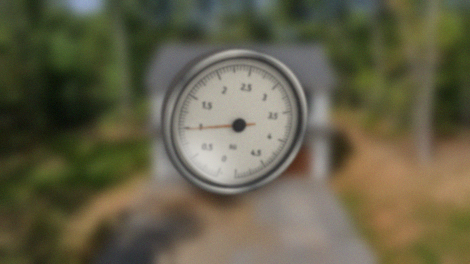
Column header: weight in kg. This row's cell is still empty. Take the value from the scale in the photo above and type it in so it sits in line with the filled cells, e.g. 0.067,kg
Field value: 1,kg
